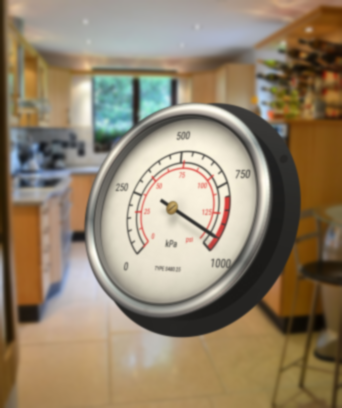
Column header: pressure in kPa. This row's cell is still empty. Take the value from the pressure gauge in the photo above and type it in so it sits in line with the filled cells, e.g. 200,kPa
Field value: 950,kPa
